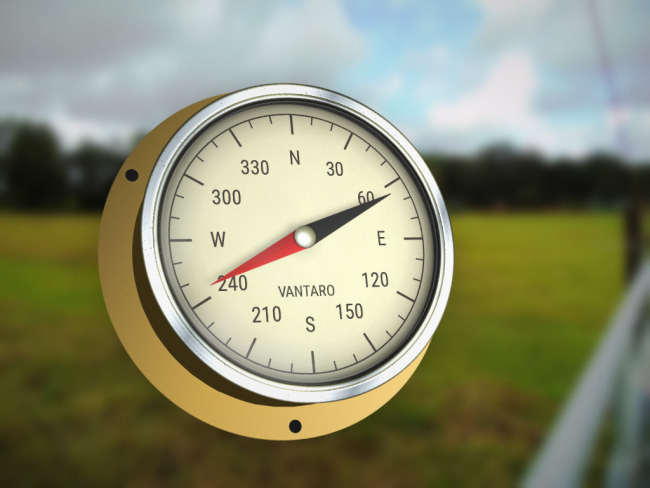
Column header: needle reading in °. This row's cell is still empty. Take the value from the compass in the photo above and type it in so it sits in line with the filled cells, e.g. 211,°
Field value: 245,°
